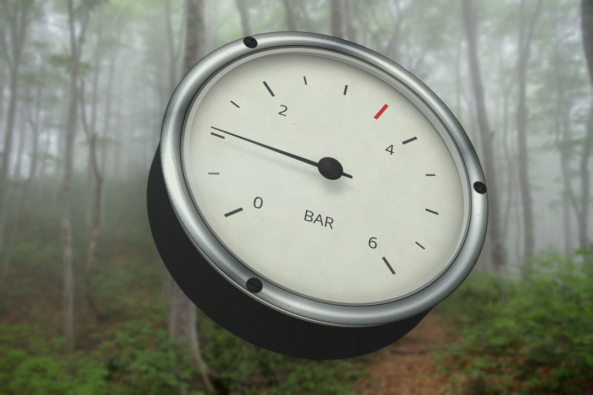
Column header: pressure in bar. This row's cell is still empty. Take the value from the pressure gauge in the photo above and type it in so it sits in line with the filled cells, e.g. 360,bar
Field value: 1,bar
